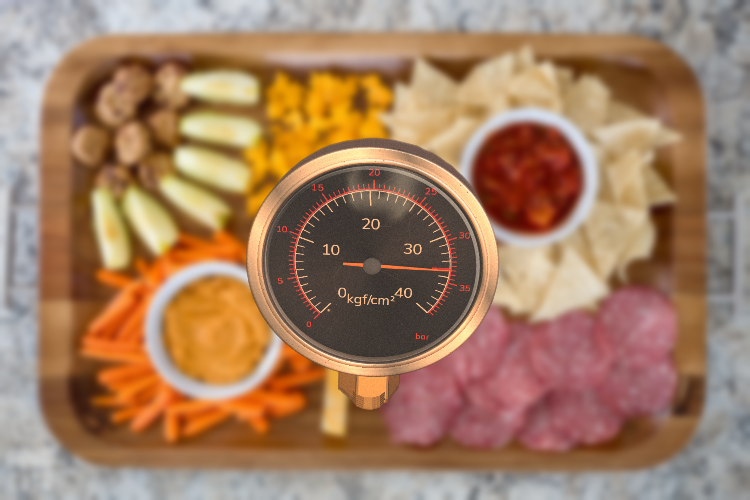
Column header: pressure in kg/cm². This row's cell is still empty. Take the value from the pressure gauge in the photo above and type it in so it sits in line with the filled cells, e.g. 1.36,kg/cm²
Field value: 34,kg/cm²
